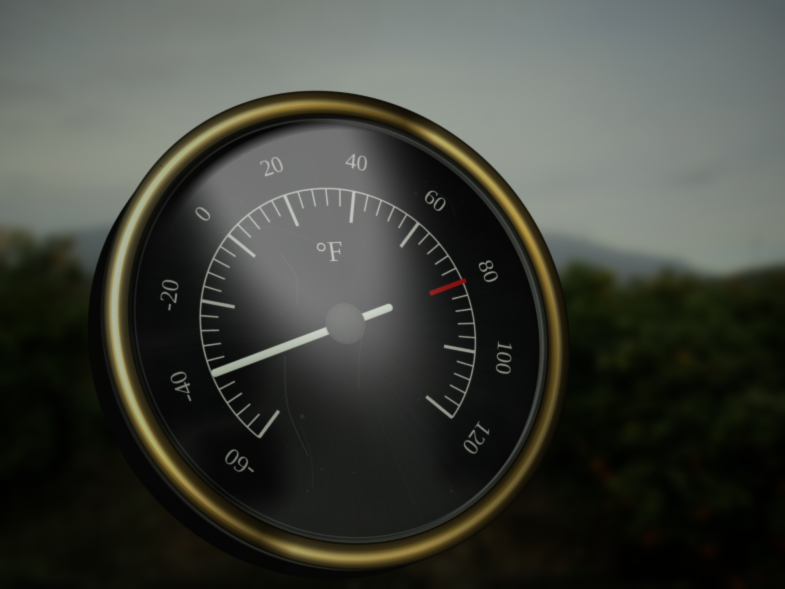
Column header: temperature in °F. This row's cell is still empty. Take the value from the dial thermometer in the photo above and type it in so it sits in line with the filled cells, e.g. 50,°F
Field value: -40,°F
